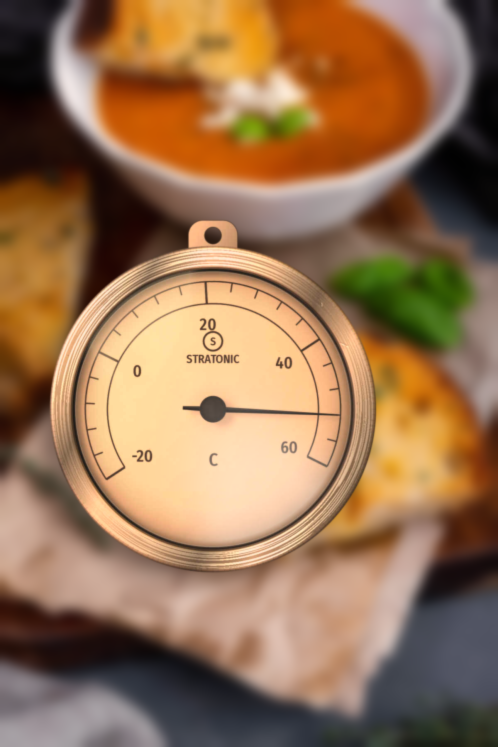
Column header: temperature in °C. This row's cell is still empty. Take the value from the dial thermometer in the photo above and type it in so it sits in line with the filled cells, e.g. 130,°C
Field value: 52,°C
